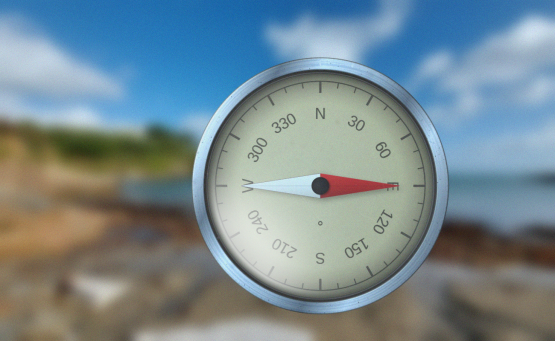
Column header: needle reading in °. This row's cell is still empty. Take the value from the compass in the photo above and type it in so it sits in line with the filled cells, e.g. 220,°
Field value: 90,°
